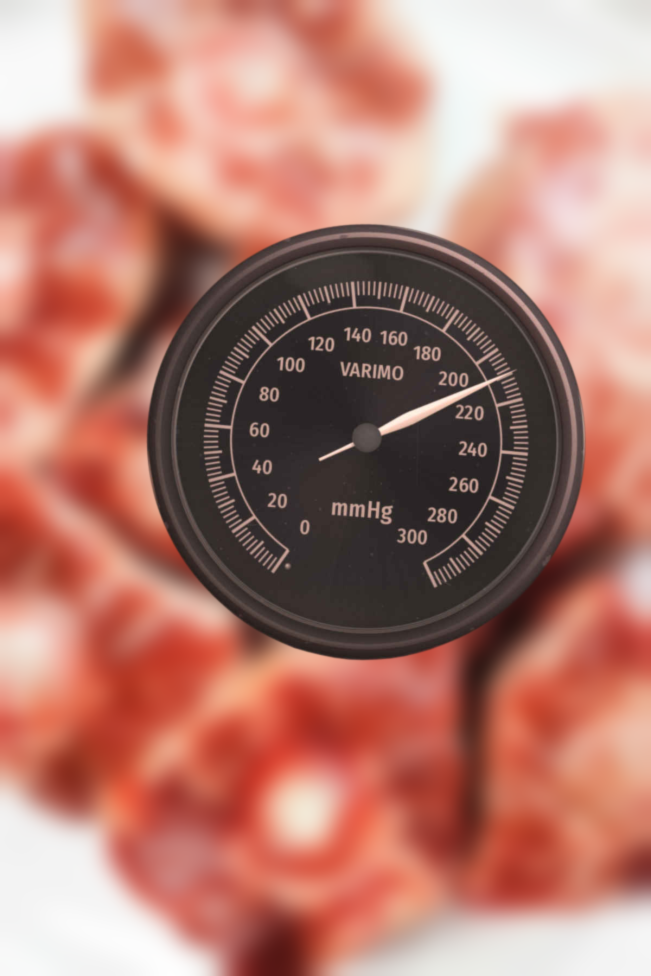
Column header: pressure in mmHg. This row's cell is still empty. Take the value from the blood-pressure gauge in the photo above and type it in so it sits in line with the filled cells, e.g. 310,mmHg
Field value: 210,mmHg
